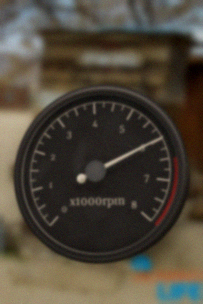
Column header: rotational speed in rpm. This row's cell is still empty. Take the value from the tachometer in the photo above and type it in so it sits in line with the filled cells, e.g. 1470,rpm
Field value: 6000,rpm
